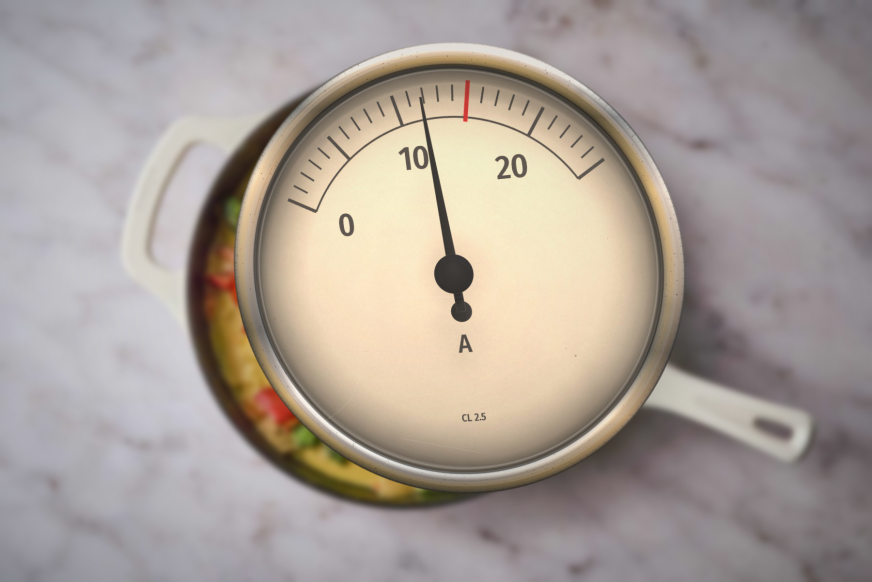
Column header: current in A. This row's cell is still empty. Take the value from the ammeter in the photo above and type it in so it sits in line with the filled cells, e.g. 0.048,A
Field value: 12,A
